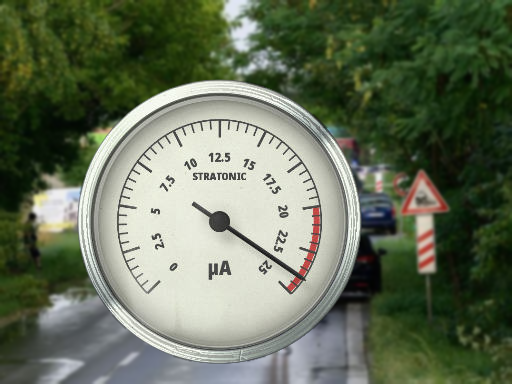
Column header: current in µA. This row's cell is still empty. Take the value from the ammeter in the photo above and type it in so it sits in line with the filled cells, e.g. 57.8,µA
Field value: 24,µA
